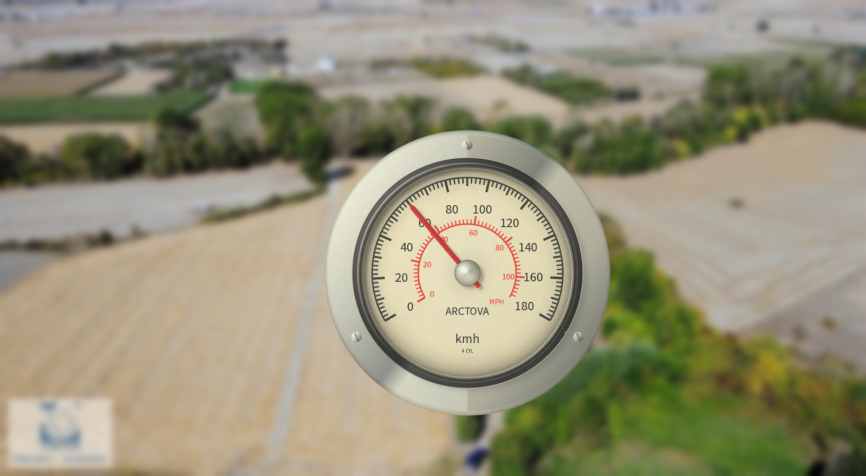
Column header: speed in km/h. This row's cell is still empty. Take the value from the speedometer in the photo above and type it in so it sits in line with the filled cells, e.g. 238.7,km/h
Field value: 60,km/h
